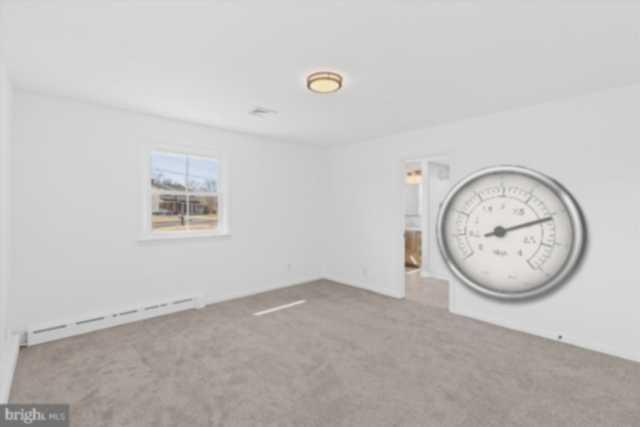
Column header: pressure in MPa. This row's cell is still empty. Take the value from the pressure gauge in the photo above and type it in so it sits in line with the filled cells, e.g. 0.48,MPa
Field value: 3,MPa
